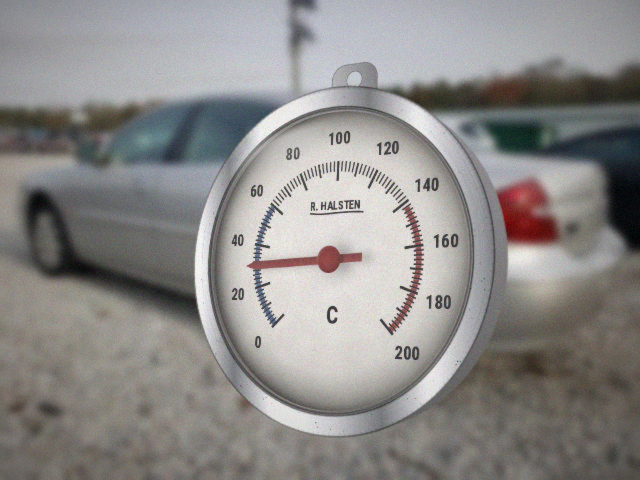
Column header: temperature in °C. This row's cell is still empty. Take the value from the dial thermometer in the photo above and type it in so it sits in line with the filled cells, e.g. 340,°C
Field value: 30,°C
